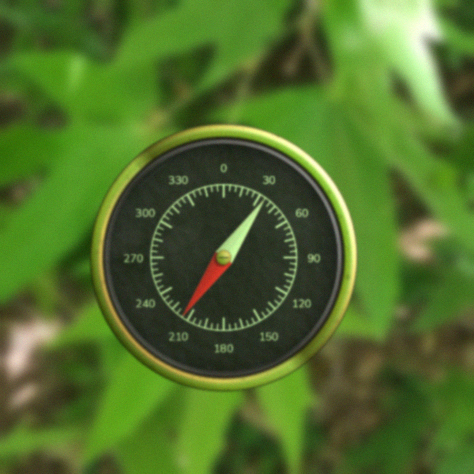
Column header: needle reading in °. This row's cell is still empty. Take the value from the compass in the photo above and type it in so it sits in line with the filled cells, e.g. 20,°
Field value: 215,°
